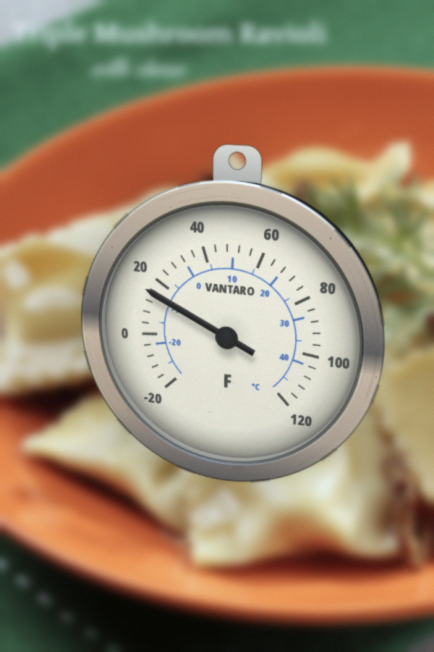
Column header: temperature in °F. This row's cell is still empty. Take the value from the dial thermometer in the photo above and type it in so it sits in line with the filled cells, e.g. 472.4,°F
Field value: 16,°F
